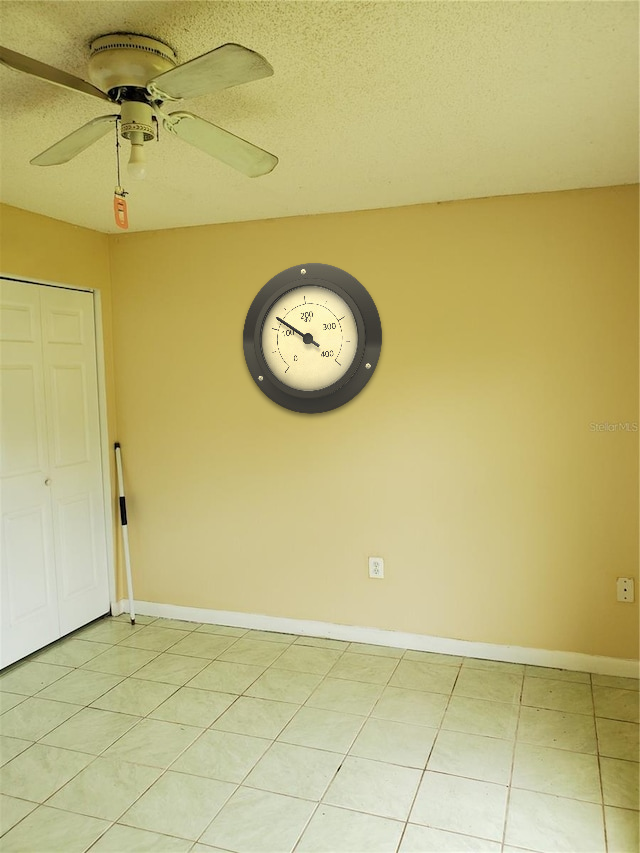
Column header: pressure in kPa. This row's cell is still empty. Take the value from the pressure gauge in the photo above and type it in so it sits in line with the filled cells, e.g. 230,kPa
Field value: 125,kPa
